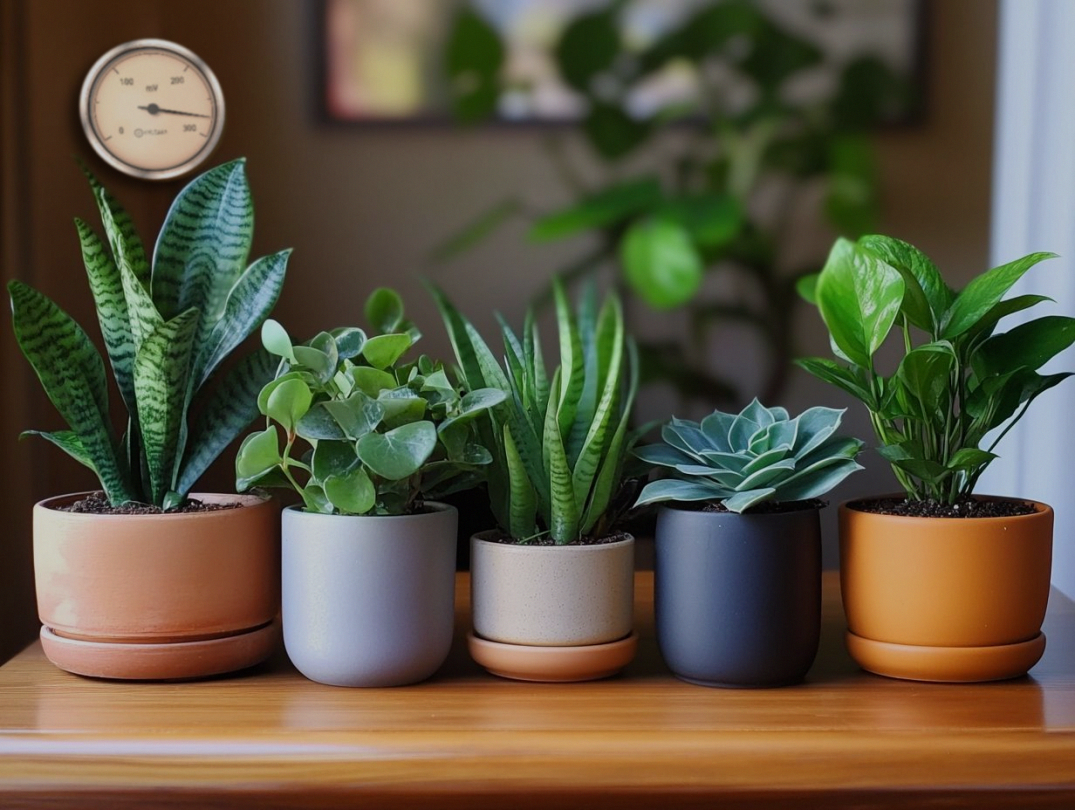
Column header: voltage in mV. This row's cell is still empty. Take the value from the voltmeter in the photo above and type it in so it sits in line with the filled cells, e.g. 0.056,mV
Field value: 275,mV
